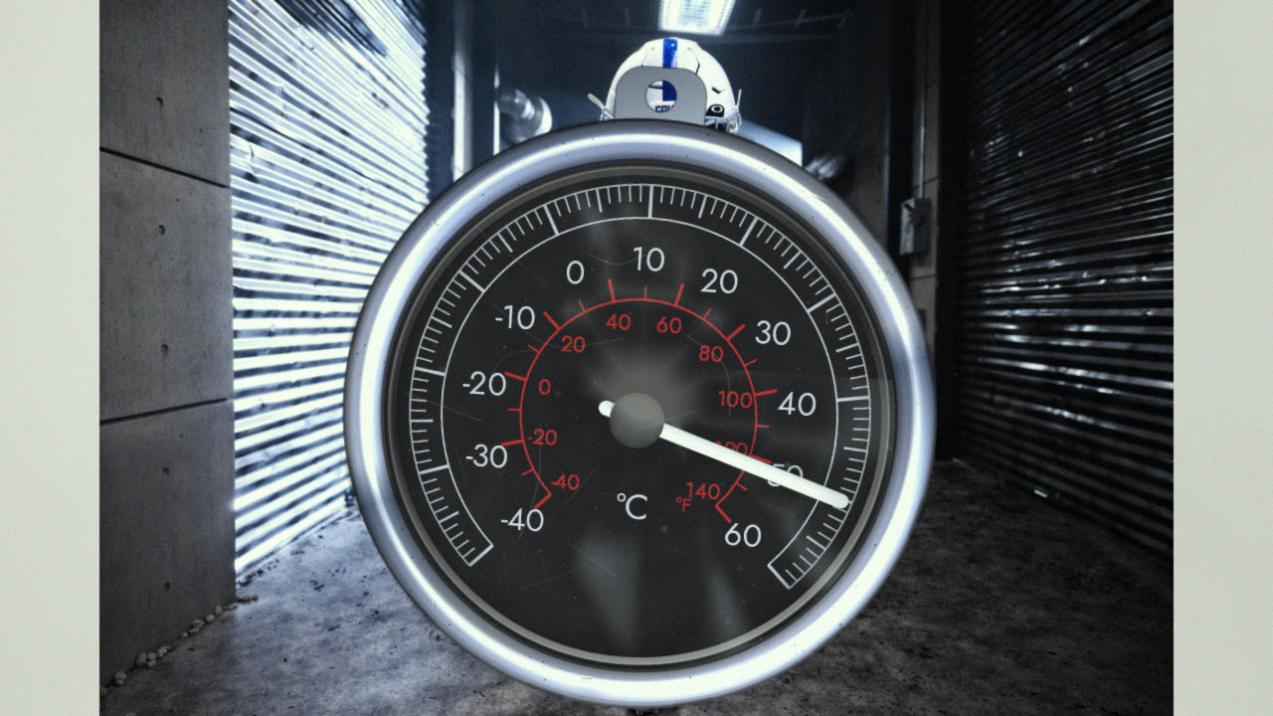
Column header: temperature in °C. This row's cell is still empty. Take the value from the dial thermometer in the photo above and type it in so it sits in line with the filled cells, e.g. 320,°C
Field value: 50,°C
